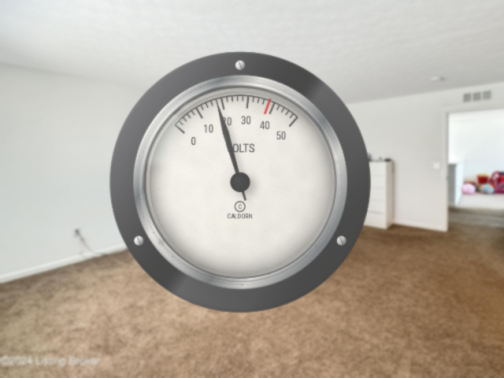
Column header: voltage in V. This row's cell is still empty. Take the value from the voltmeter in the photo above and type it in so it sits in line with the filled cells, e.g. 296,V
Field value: 18,V
